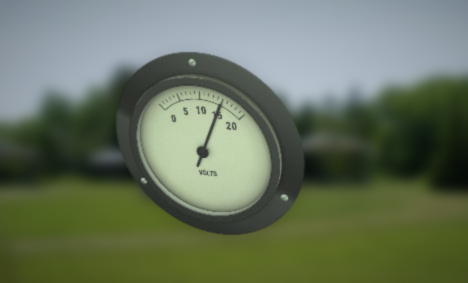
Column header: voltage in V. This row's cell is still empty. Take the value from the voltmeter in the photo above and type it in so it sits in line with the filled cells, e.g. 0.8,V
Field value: 15,V
